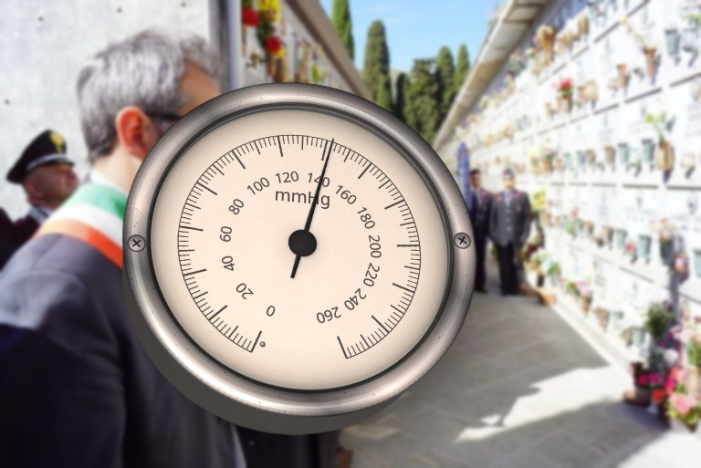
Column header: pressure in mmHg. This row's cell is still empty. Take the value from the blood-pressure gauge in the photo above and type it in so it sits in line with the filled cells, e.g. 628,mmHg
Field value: 142,mmHg
